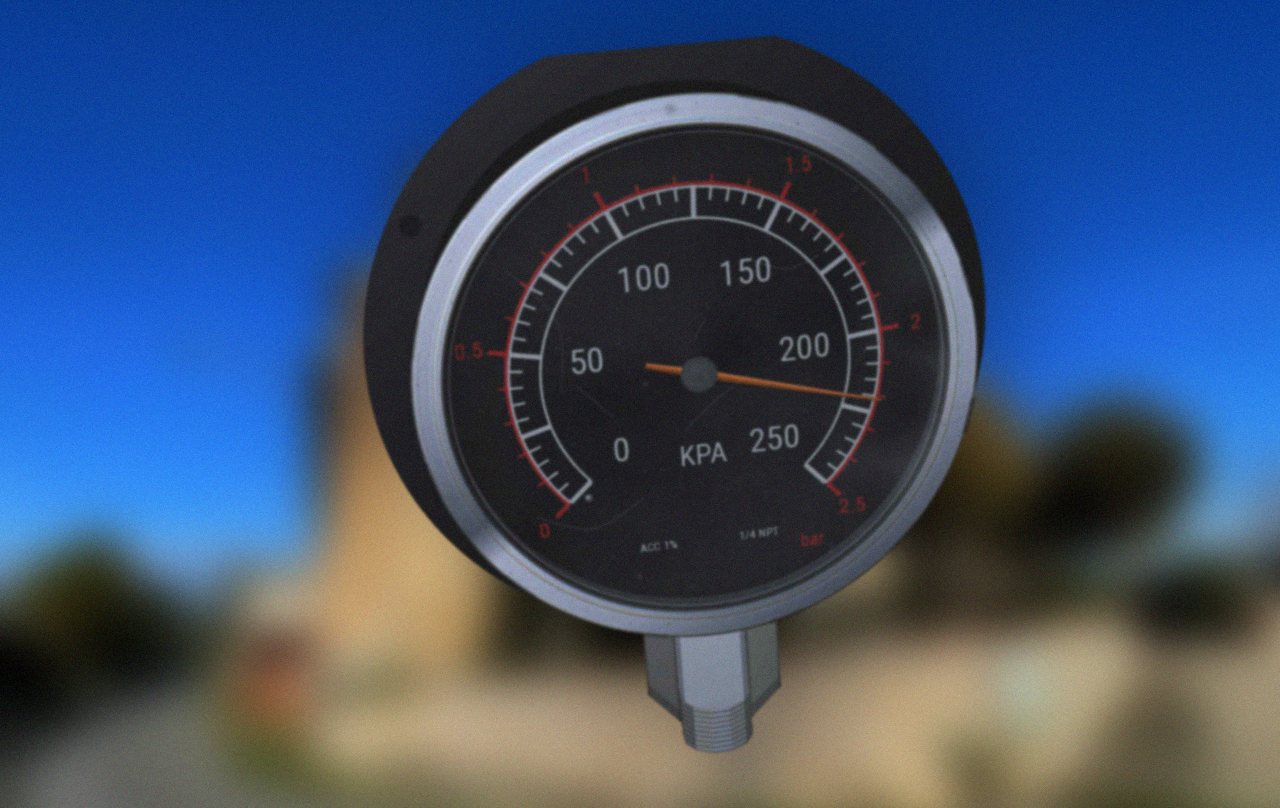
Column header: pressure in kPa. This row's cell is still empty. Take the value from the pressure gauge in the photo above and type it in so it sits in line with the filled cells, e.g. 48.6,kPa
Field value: 220,kPa
